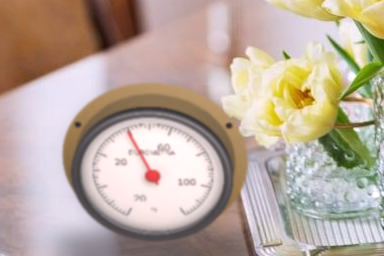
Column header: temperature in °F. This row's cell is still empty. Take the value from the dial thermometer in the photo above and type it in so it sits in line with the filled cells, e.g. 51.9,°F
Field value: 40,°F
